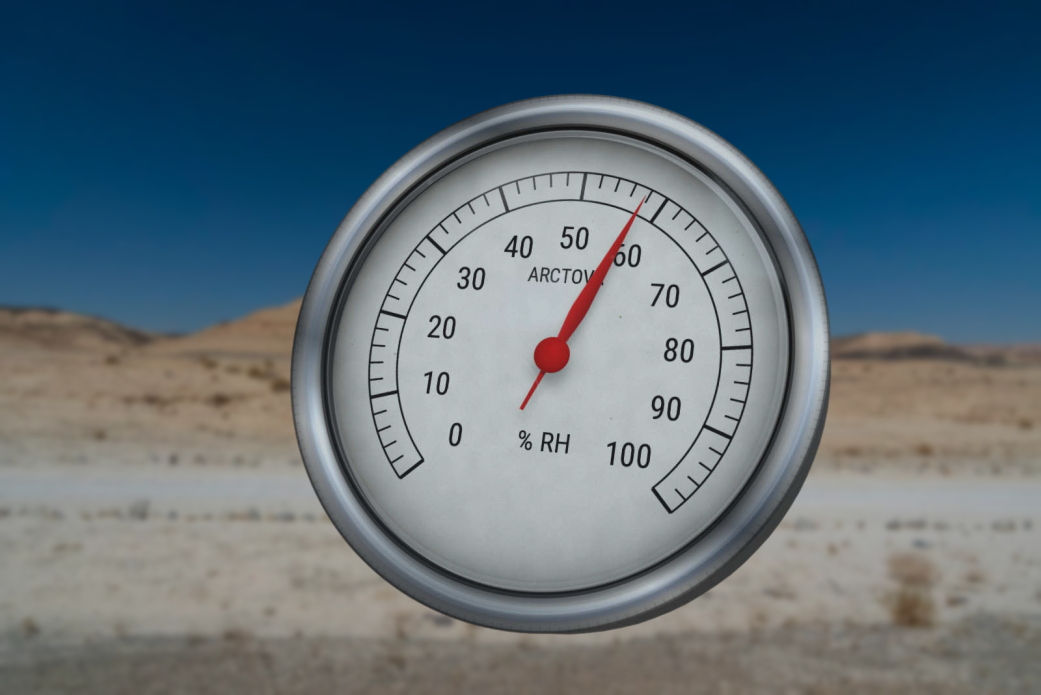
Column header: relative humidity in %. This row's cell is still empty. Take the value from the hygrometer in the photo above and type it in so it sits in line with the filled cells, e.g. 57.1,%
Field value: 58,%
